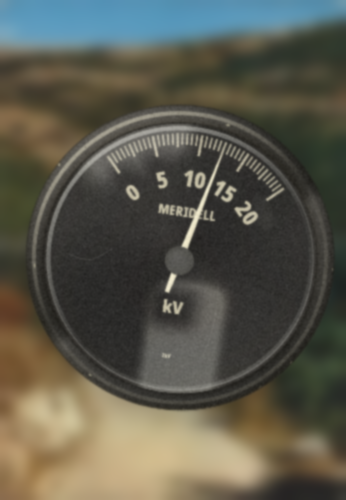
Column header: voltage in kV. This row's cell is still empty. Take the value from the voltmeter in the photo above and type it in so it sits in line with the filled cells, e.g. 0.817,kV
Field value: 12.5,kV
